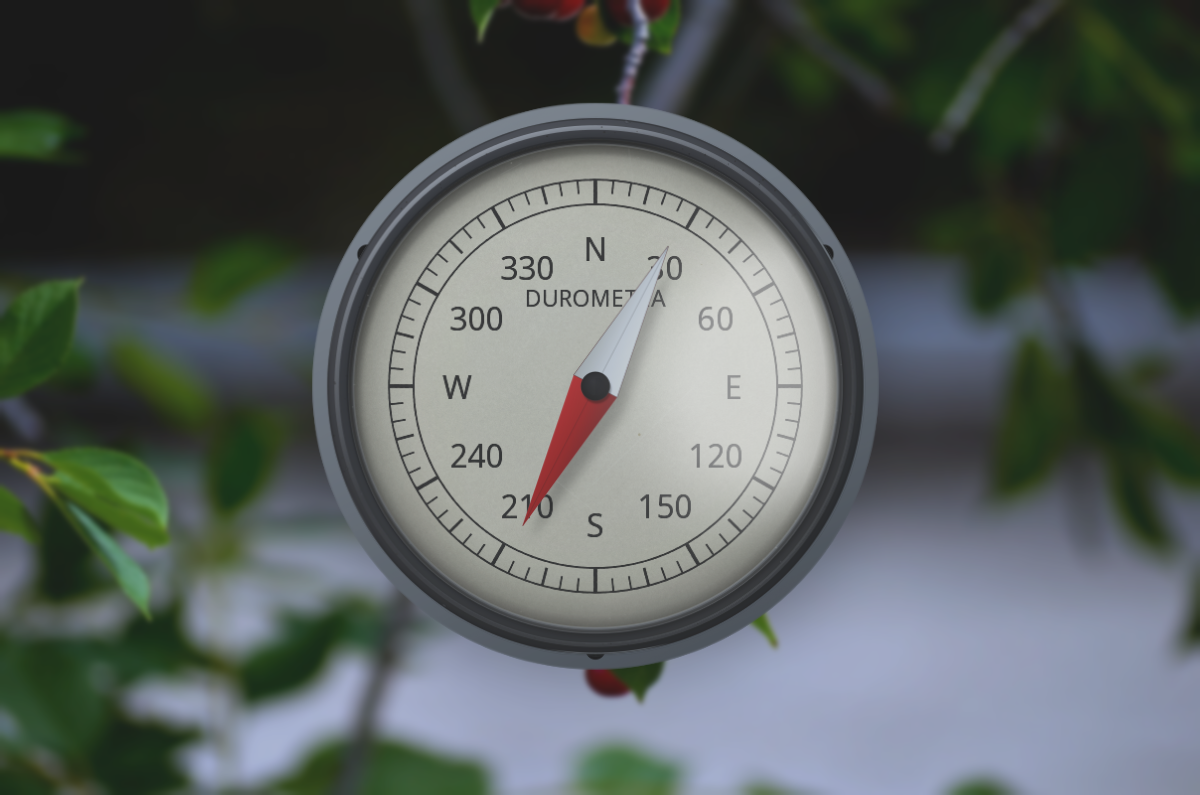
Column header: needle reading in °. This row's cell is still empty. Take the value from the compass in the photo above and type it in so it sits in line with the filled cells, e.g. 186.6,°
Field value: 207.5,°
